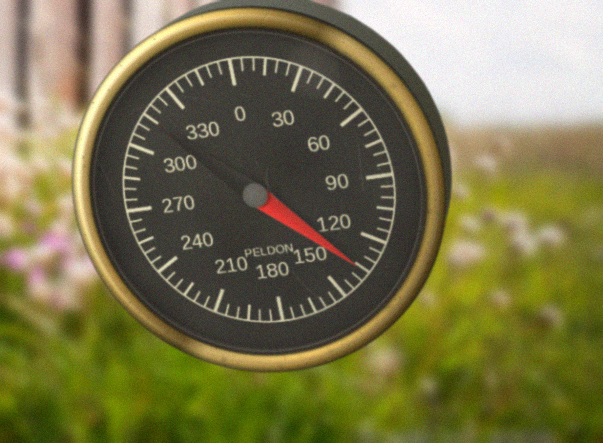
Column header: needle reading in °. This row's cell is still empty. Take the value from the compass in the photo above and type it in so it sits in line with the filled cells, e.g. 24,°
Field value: 135,°
